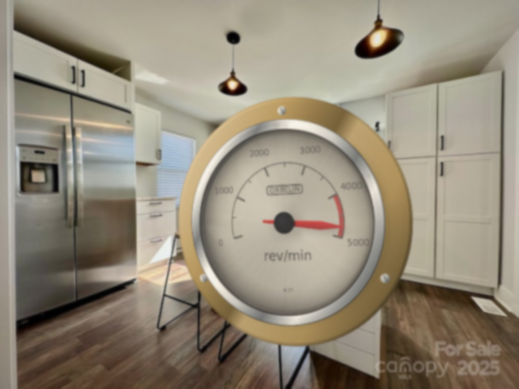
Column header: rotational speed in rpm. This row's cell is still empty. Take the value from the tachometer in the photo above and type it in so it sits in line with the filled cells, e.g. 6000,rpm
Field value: 4750,rpm
